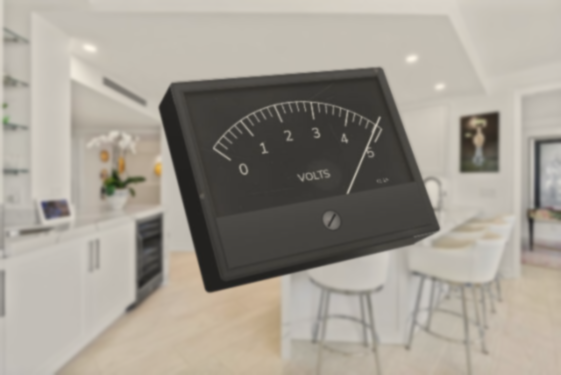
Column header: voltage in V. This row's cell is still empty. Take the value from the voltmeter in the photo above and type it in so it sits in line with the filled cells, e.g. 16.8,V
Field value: 4.8,V
